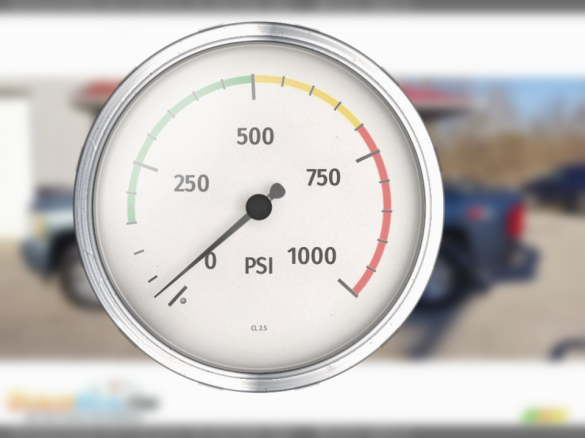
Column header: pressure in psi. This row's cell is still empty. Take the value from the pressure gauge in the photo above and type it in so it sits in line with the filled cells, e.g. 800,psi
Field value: 25,psi
